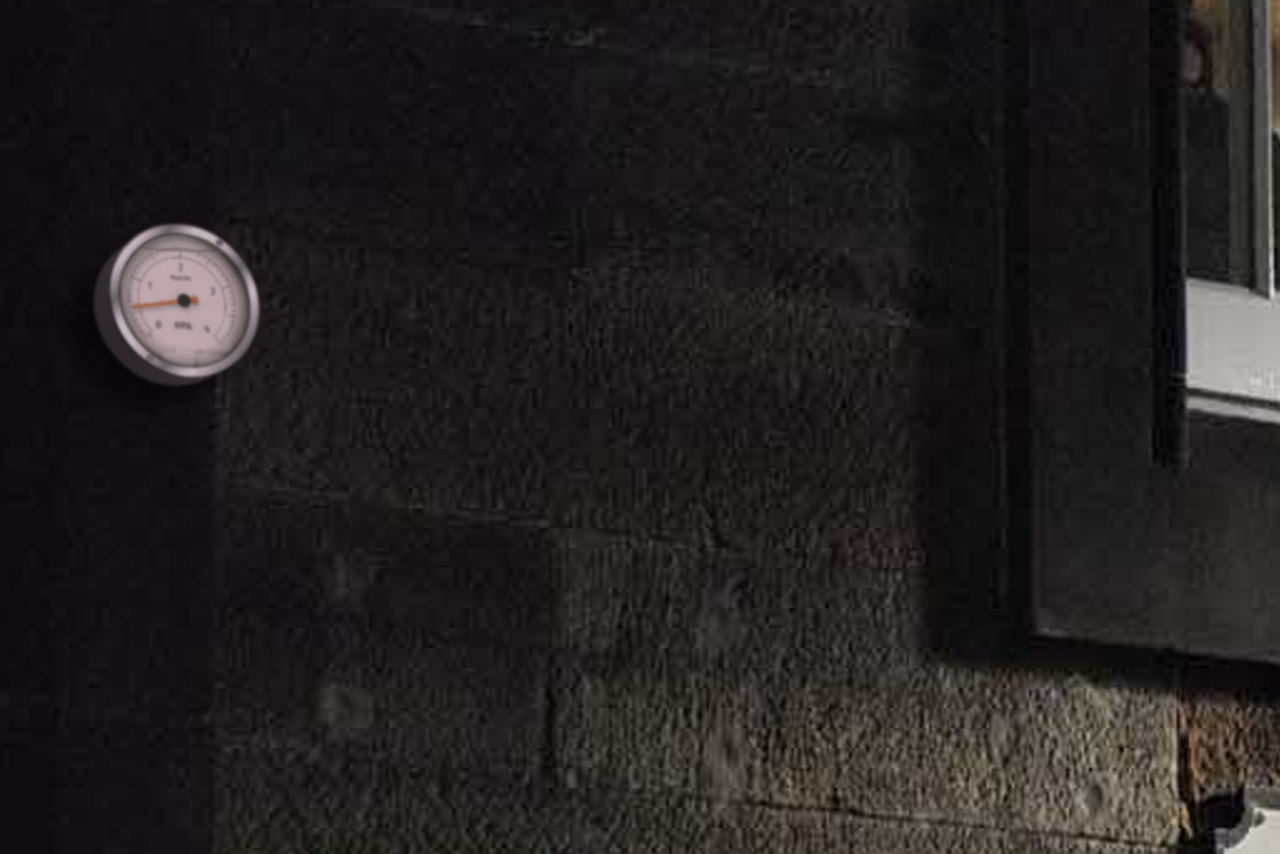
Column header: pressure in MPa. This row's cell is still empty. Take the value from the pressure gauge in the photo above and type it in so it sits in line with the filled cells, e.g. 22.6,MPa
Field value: 0.5,MPa
